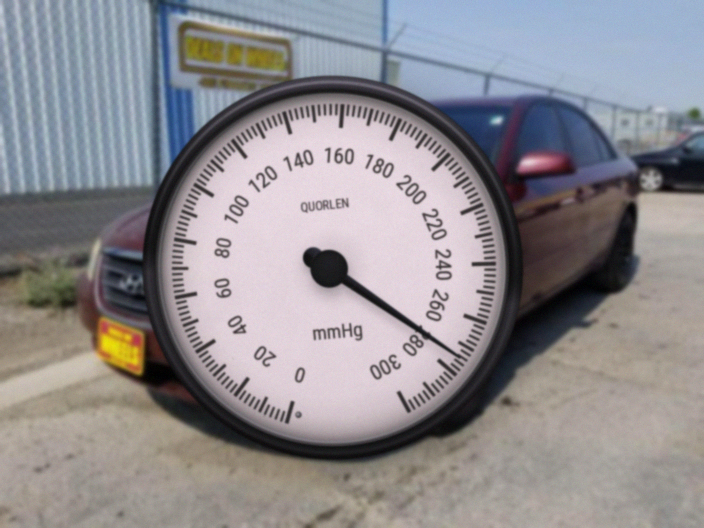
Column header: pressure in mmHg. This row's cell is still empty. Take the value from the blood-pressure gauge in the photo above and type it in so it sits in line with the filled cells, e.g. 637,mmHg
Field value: 274,mmHg
